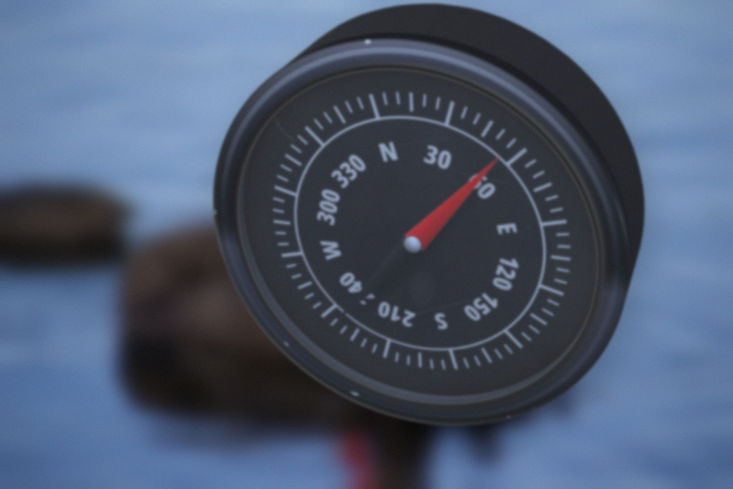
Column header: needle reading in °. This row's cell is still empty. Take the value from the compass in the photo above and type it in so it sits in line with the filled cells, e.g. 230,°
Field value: 55,°
